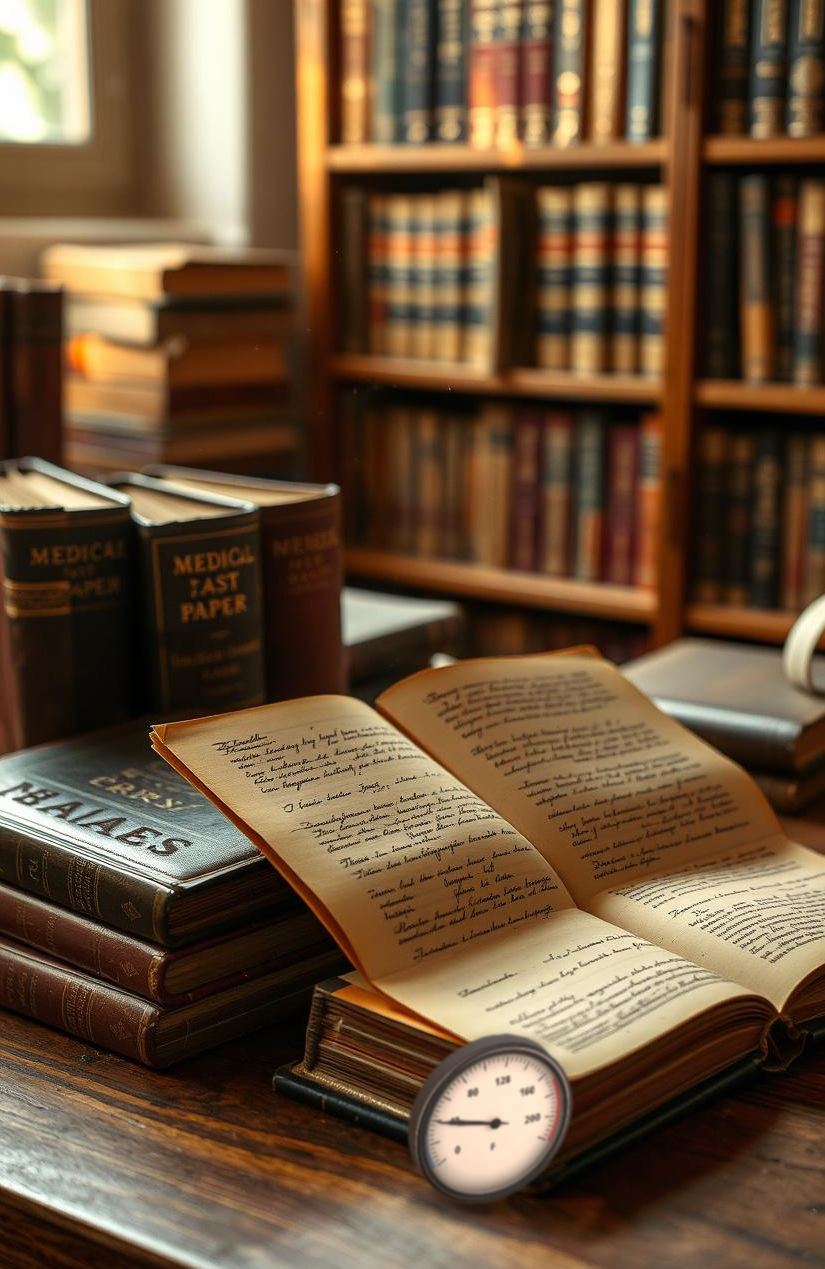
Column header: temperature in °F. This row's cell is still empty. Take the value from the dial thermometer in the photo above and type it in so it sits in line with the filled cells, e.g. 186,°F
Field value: 40,°F
